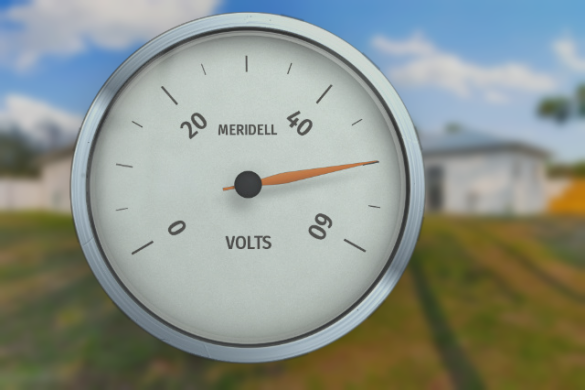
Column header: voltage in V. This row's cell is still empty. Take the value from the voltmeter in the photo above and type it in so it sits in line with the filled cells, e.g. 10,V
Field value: 50,V
